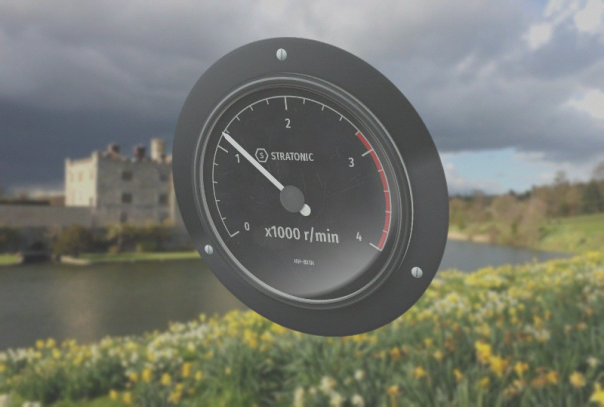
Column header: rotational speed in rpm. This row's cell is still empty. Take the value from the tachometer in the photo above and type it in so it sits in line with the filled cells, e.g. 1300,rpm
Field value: 1200,rpm
